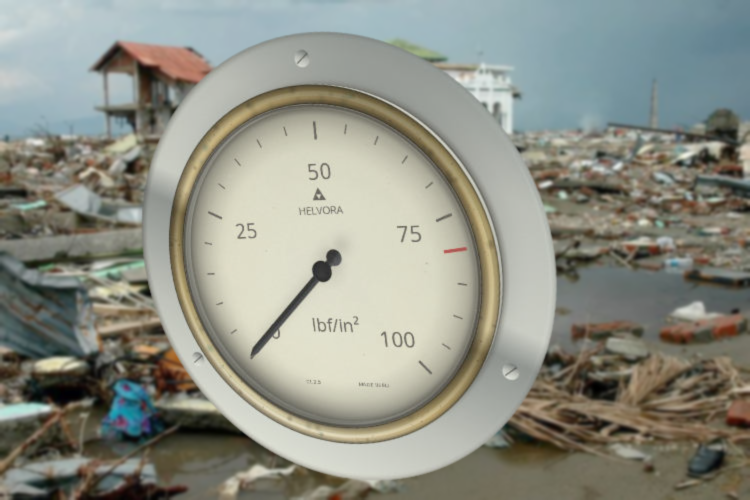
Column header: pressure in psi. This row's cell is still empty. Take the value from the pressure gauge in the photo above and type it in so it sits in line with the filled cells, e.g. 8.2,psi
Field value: 0,psi
